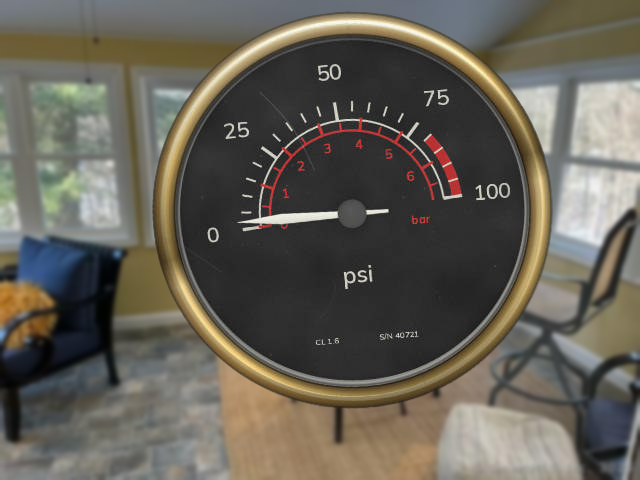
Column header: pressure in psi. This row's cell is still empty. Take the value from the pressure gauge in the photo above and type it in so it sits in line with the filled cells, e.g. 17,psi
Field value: 2.5,psi
